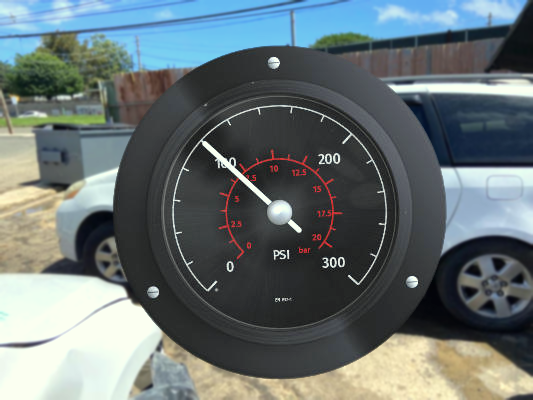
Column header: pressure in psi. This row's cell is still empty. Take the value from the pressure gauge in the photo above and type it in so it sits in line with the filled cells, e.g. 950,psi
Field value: 100,psi
